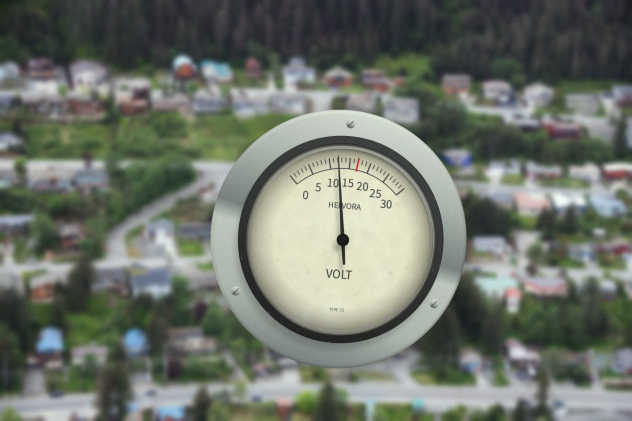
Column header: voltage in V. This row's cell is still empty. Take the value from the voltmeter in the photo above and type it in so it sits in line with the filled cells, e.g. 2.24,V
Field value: 12,V
